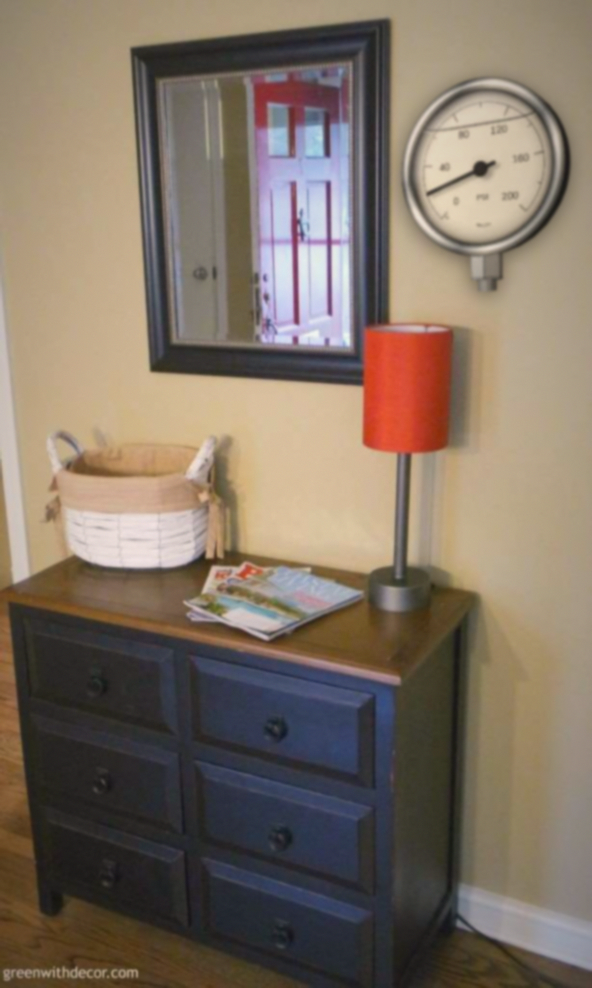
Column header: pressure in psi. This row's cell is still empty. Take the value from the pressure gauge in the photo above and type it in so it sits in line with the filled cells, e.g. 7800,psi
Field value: 20,psi
